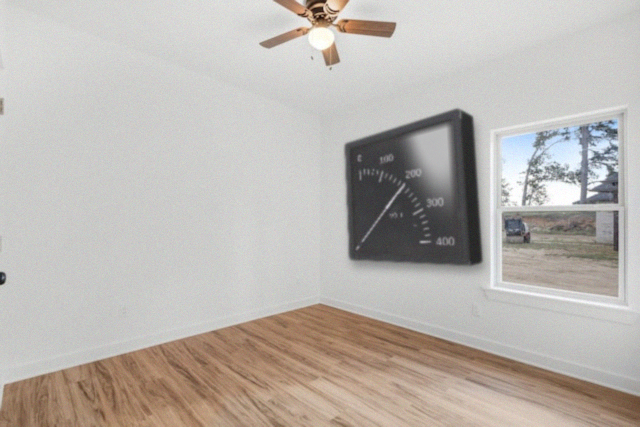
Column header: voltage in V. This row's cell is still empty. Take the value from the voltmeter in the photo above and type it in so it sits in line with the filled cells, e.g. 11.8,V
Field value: 200,V
